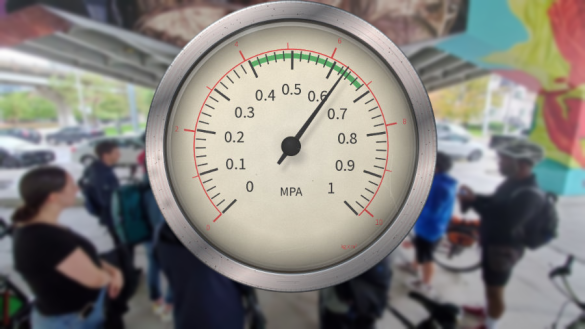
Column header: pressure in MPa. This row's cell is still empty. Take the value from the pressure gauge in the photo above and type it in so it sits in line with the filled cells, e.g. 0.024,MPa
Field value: 0.63,MPa
